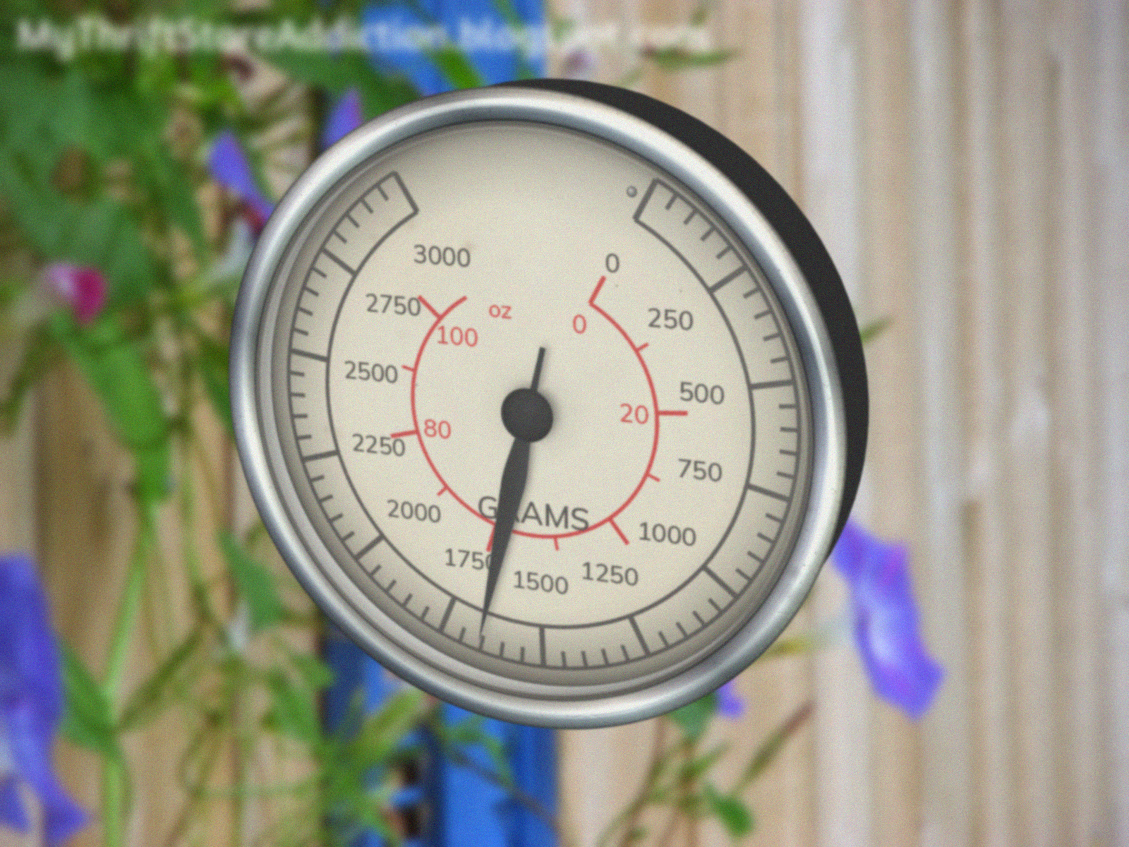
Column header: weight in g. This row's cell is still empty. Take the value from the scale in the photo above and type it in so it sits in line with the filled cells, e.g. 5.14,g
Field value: 1650,g
